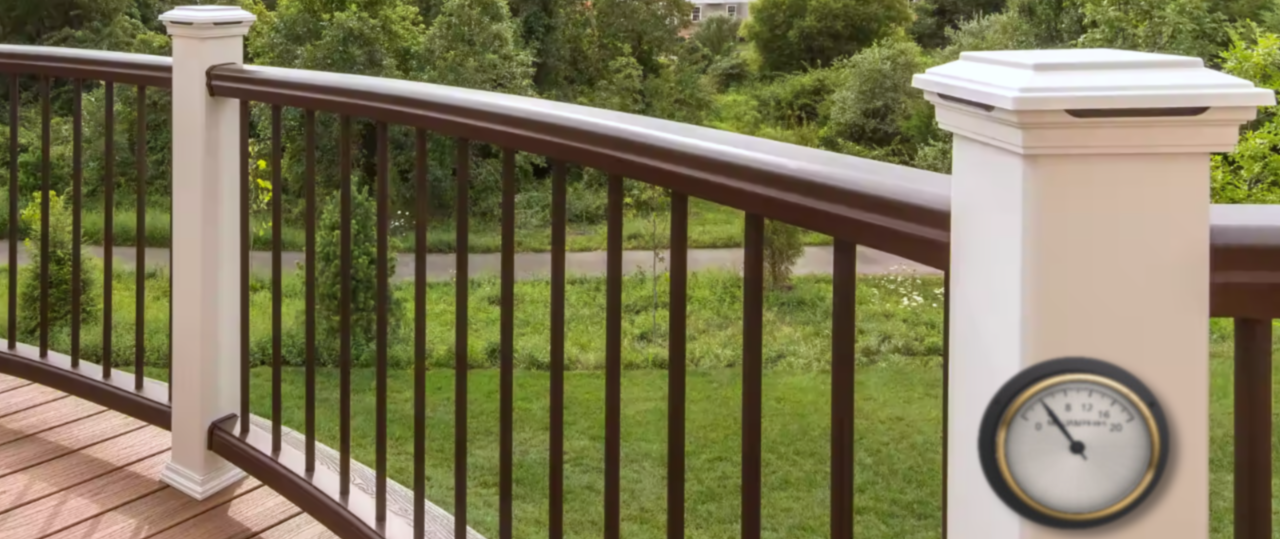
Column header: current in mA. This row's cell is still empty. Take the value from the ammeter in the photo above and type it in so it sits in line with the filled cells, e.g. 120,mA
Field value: 4,mA
